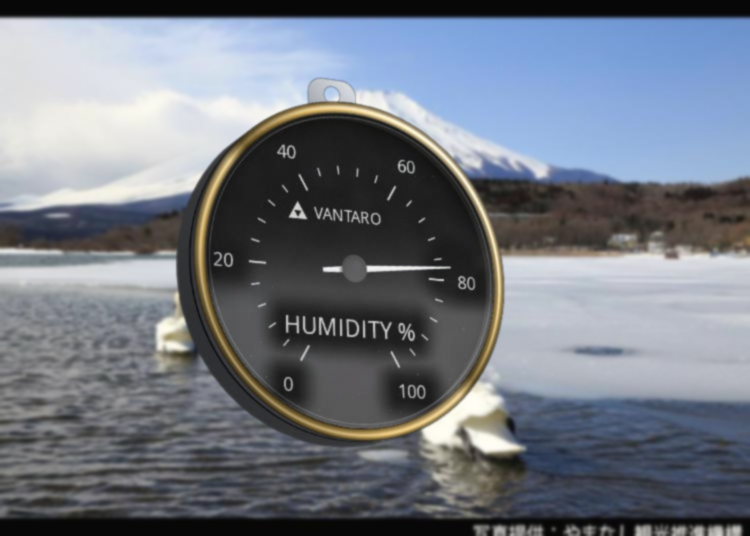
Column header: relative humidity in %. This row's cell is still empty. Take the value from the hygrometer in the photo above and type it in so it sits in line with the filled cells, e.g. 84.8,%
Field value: 78,%
